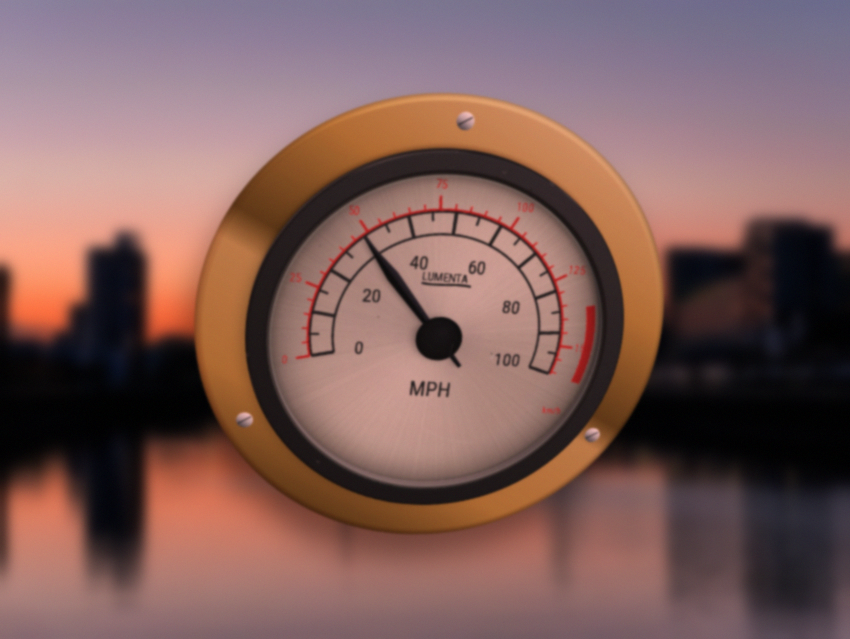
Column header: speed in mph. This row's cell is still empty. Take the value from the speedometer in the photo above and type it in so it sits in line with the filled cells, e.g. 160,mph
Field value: 30,mph
